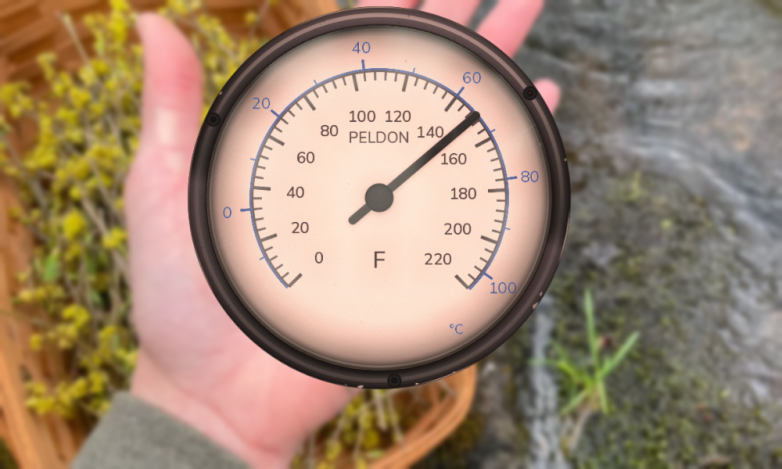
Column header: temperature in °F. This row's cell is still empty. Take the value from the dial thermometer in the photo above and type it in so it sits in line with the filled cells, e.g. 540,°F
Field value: 150,°F
